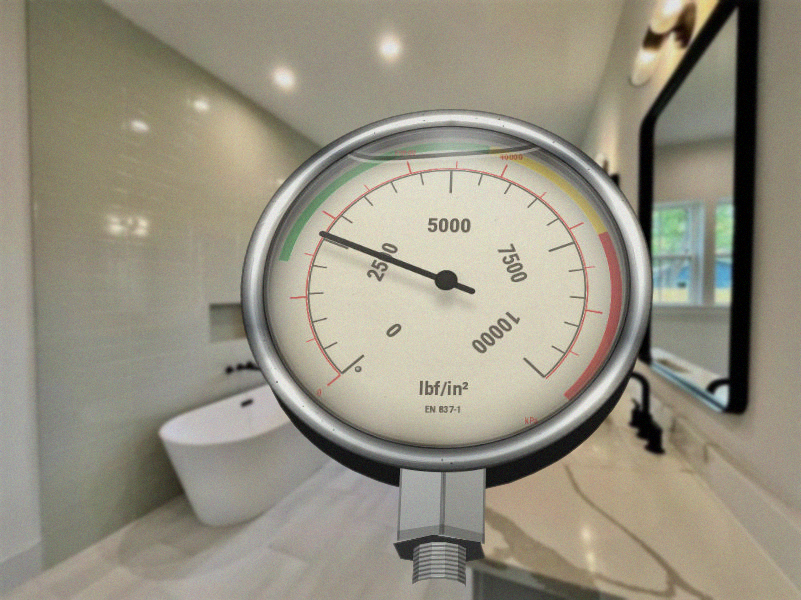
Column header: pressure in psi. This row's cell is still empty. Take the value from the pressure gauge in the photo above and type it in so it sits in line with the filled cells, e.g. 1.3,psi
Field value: 2500,psi
